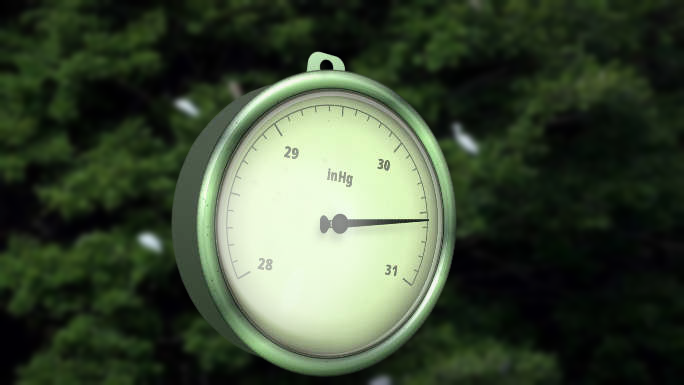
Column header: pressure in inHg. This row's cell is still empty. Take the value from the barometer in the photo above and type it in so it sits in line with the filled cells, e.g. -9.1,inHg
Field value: 30.55,inHg
